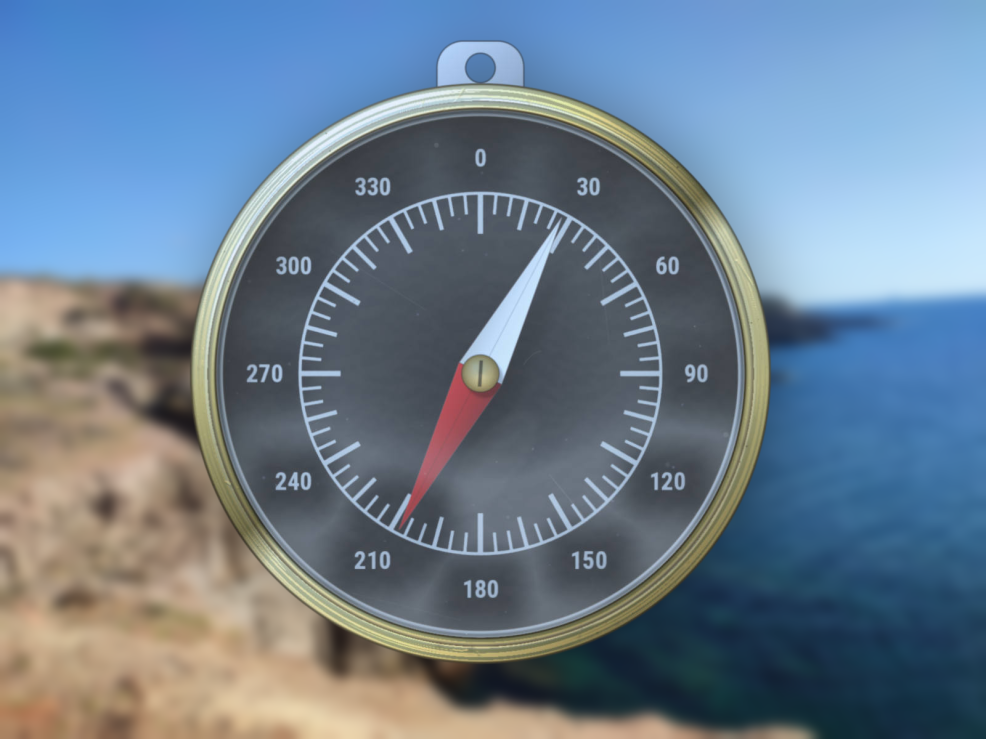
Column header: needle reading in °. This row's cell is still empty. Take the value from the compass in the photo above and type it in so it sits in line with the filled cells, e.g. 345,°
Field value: 207.5,°
